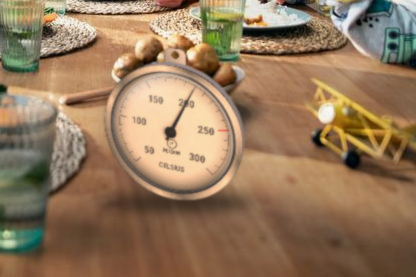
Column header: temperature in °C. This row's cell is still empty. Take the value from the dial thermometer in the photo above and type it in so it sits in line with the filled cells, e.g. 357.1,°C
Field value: 200,°C
